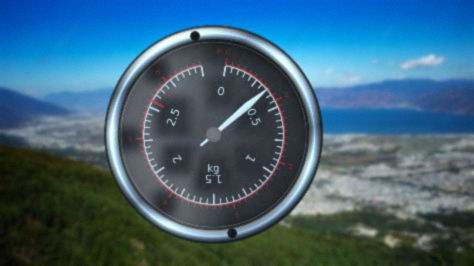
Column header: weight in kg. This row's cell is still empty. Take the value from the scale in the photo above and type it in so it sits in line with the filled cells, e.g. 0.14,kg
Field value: 0.35,kg
